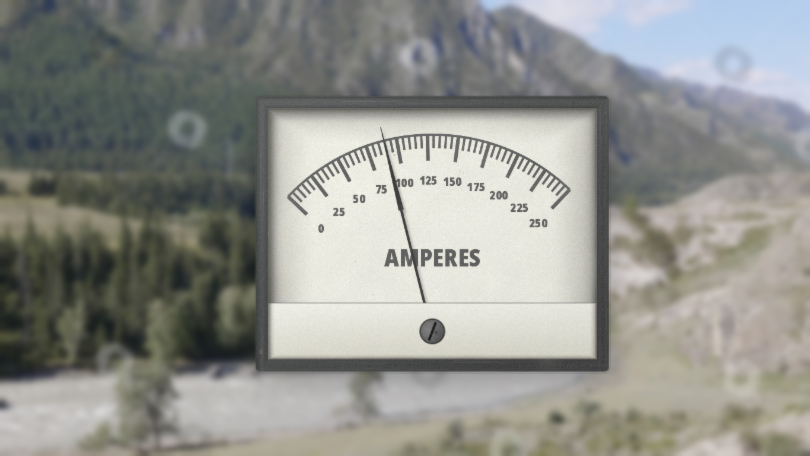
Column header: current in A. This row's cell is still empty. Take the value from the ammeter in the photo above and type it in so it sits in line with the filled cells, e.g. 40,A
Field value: 90,A
